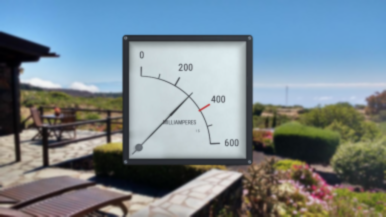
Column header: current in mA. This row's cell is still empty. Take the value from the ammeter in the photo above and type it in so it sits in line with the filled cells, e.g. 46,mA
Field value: 300,mA
